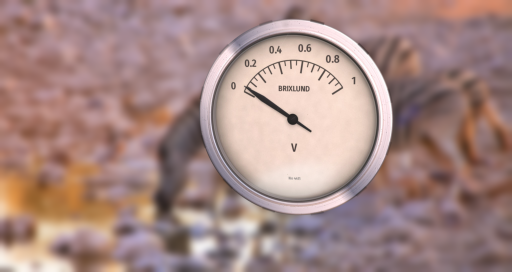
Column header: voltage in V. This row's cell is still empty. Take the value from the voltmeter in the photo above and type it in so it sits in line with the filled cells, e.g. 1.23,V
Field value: 0.05,V
